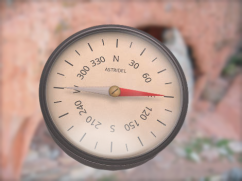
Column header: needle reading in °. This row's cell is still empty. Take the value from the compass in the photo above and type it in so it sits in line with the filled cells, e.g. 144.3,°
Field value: 90,°
